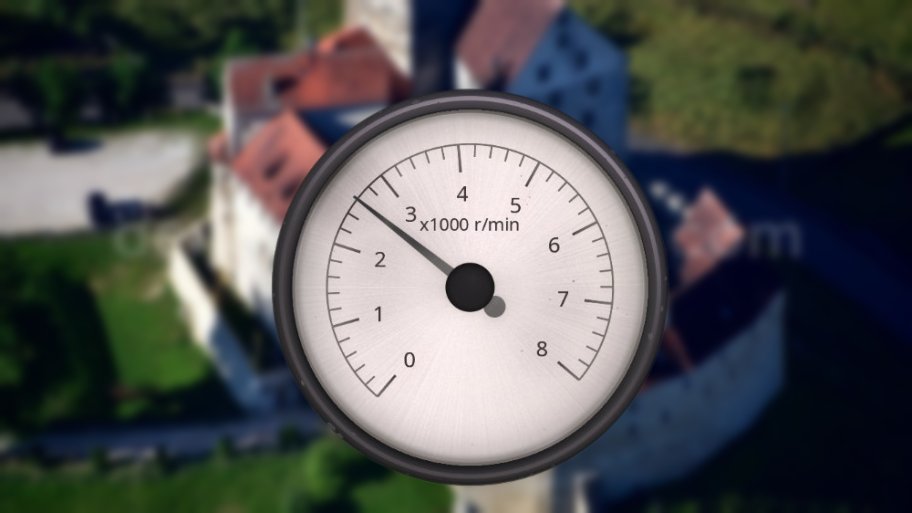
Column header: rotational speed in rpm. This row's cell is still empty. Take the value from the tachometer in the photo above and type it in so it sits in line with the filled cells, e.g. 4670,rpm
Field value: 2600,rpm
